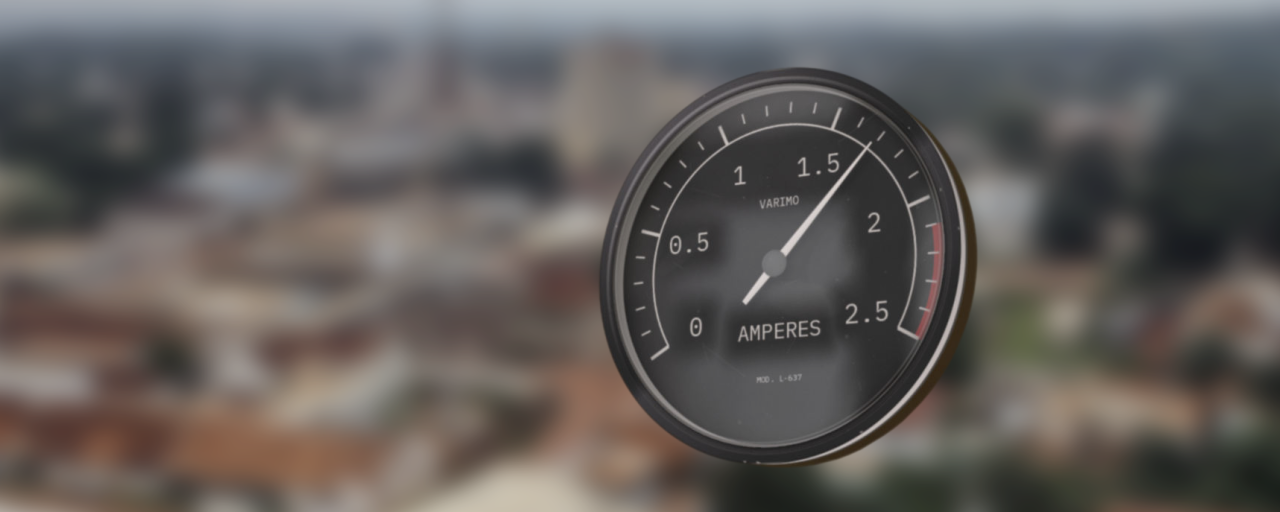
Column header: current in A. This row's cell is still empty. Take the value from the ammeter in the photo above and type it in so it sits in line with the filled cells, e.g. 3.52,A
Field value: 1.7,A
